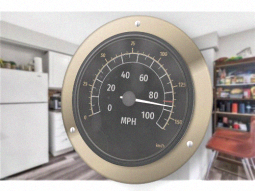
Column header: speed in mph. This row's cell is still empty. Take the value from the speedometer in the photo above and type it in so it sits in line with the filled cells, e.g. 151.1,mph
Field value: 87.5,mph
